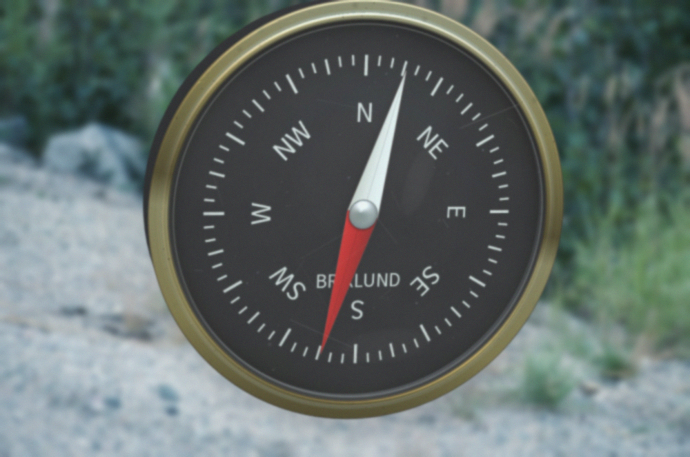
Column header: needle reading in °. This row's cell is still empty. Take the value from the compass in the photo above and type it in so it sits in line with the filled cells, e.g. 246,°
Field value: 195,°
